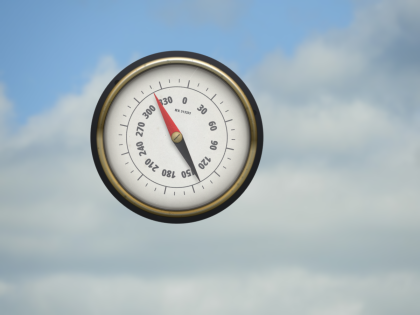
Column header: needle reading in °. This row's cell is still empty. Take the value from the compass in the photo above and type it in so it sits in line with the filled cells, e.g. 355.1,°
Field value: 320,°
